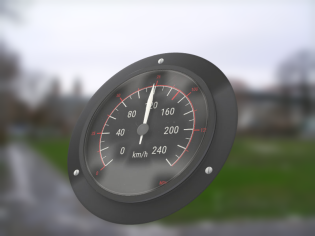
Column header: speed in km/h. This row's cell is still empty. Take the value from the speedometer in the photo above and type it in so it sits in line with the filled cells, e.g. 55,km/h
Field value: 120,km/h
